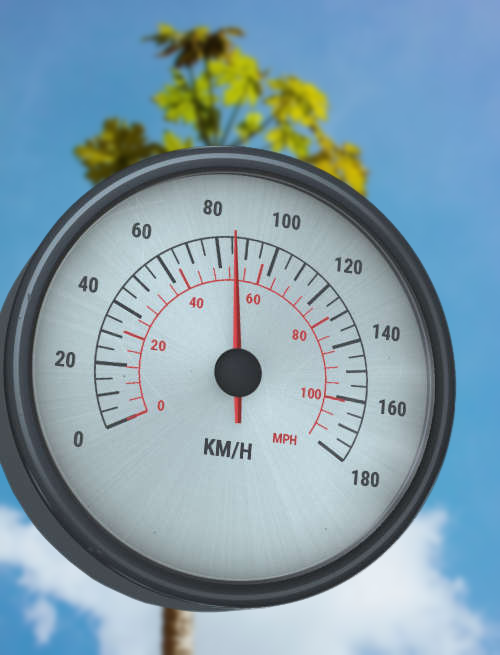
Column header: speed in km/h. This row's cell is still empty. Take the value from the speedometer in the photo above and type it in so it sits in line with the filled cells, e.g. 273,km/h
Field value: 85,km/h
